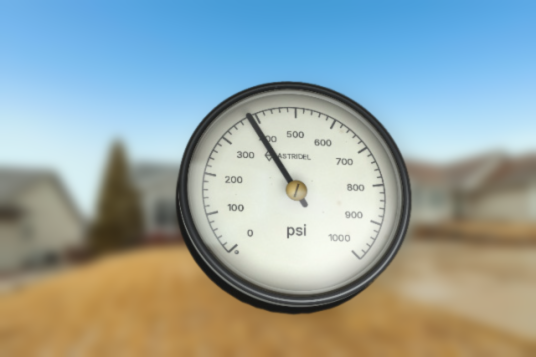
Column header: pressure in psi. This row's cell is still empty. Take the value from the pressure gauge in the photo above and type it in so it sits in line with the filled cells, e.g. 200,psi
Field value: 380,psi
